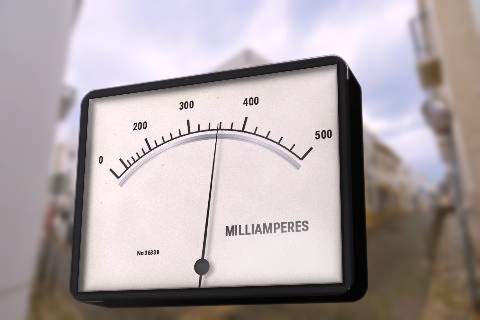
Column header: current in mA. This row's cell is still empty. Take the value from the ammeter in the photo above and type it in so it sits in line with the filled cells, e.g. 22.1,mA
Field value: 360,mA
